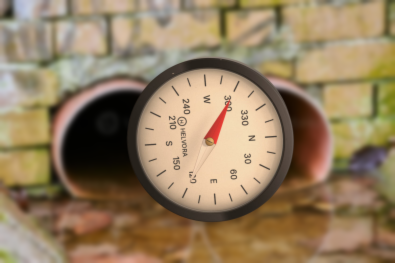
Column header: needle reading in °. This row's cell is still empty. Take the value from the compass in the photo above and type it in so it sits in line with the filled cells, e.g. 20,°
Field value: 300,°
